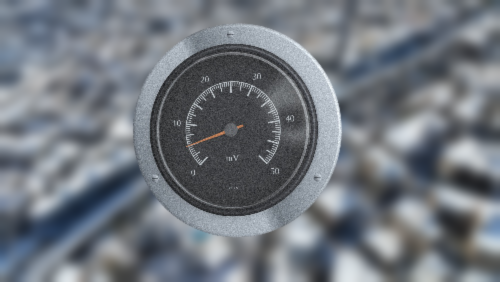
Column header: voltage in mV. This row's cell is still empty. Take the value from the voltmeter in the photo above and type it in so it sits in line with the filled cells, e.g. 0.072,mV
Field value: 5,mV
